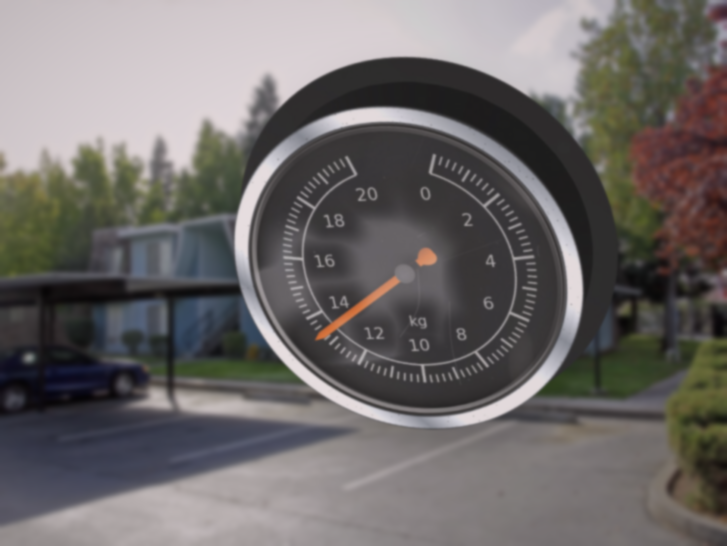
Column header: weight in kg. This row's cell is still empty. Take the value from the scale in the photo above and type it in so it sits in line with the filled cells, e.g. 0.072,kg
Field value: 13.4,kg
